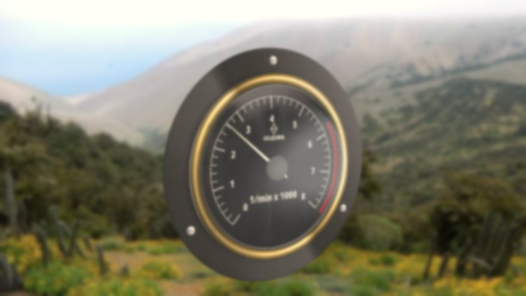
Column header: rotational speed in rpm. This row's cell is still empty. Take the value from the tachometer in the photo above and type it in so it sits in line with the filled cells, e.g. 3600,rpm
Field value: 2600,rpm
